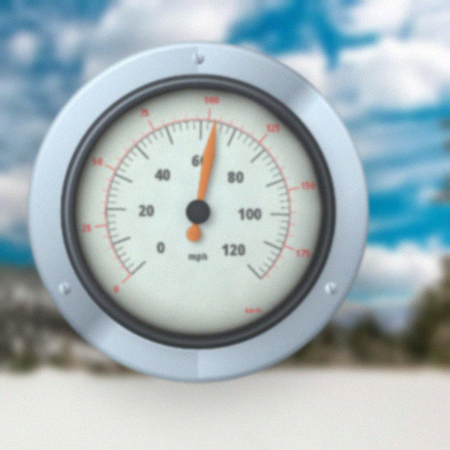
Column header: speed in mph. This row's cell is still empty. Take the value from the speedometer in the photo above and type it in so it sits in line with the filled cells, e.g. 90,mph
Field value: 64,mph
